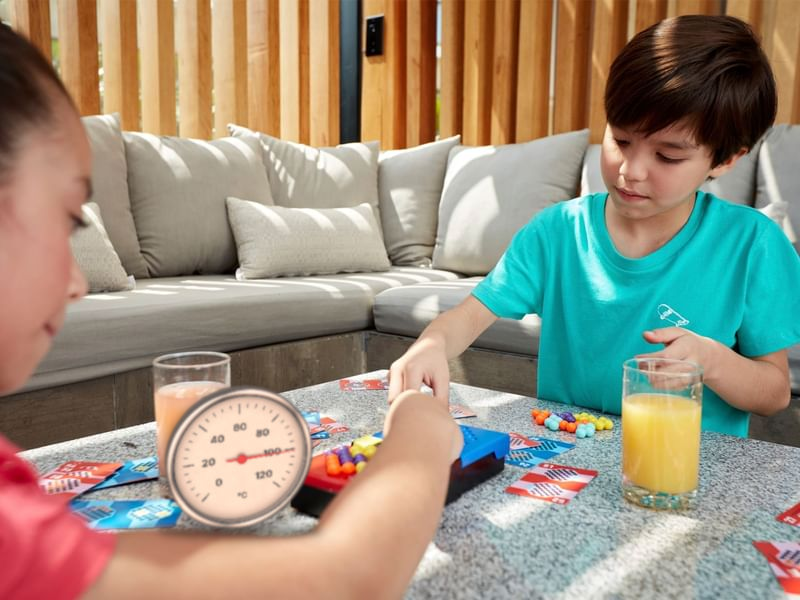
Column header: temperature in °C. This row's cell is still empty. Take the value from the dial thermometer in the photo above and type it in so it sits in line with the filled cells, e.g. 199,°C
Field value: 100,°C
